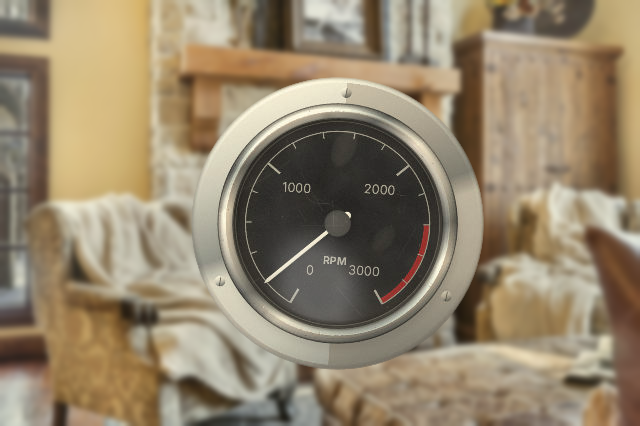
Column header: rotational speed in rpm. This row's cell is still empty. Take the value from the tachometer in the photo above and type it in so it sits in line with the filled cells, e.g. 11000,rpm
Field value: 200,rpm
